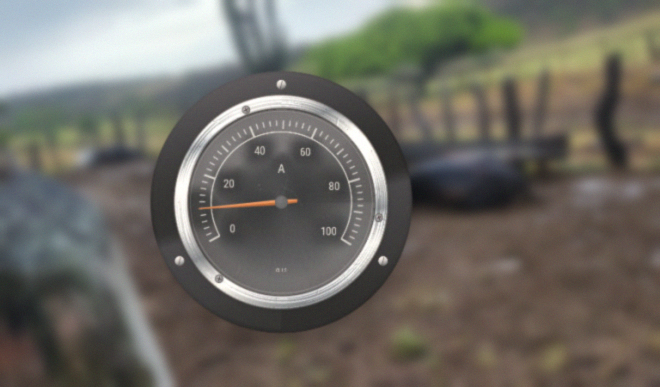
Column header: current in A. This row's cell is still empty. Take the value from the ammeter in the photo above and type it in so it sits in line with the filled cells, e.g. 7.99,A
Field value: 10,A
